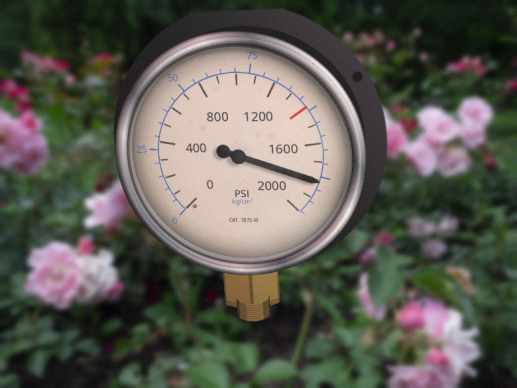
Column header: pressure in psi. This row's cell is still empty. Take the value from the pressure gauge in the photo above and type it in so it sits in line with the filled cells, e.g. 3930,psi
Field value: 1800,psi
